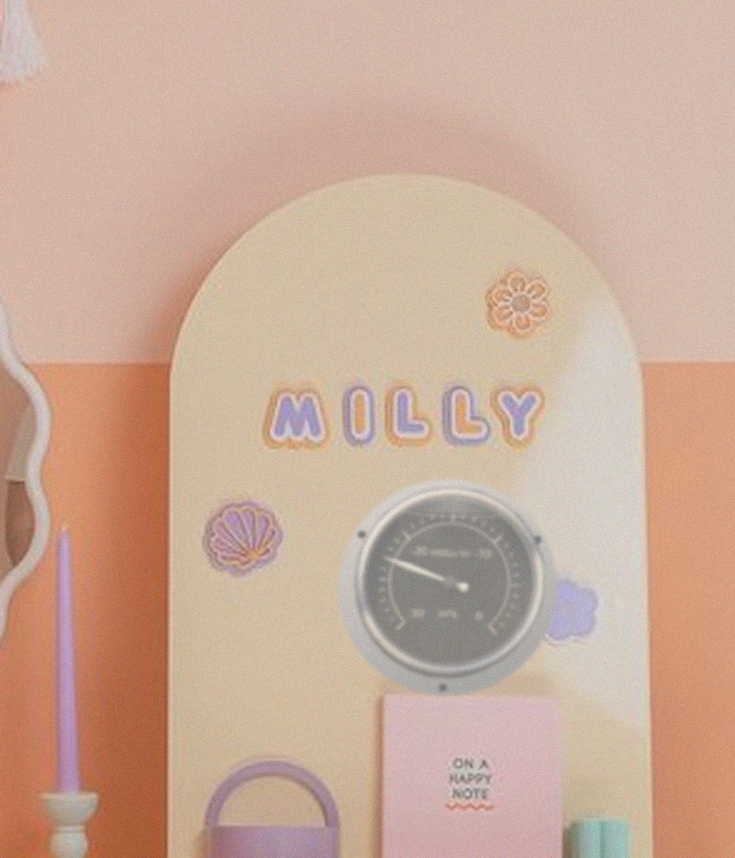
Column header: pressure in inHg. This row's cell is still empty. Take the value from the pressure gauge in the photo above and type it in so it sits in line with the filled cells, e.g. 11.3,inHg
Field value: -23,inHg
